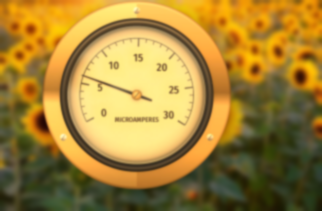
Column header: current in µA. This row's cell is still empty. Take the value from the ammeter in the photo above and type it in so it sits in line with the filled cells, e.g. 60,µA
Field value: 6,µA
